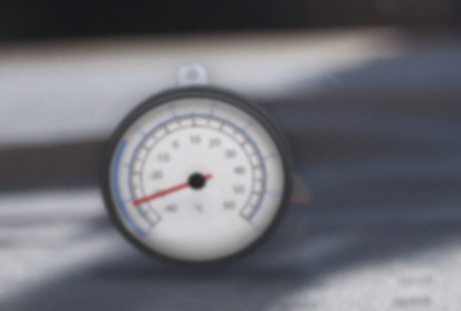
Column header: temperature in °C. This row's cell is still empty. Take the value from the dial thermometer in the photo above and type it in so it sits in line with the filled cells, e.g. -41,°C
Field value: -30,°C
